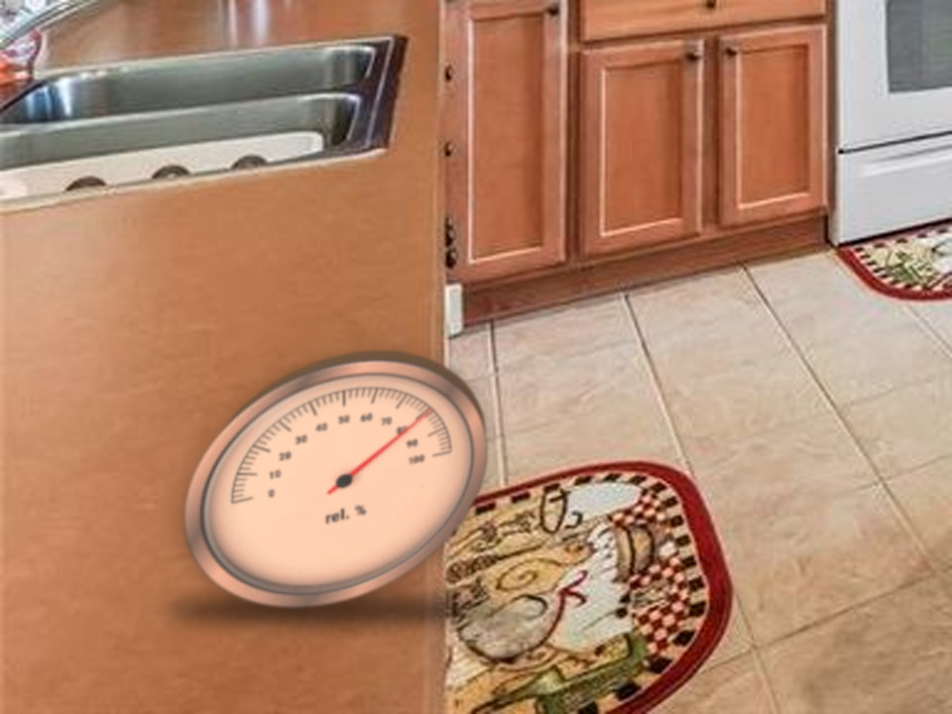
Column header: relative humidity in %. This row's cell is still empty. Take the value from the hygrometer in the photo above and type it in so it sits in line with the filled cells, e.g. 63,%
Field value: 80,%
